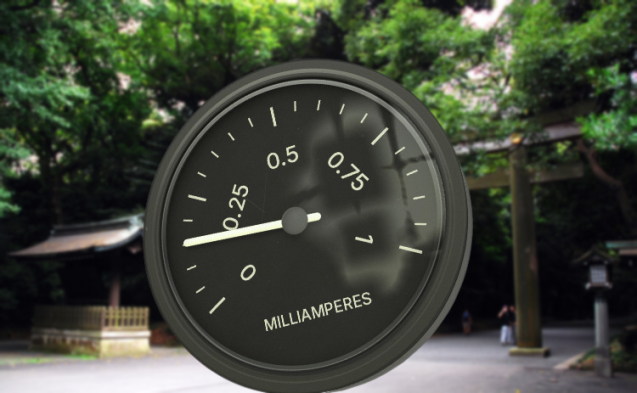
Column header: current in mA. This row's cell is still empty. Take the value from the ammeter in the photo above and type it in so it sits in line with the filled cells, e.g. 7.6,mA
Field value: 0.15,mA
